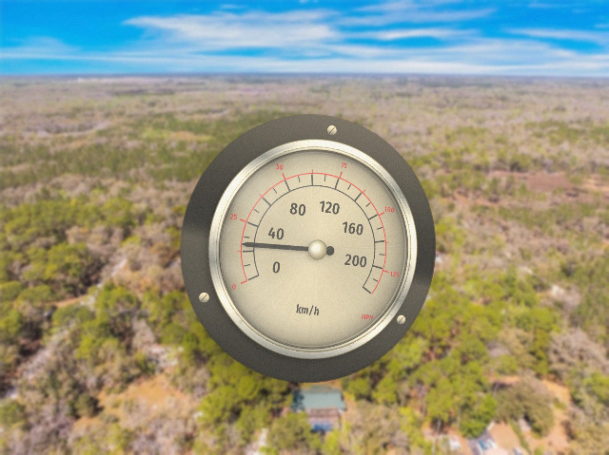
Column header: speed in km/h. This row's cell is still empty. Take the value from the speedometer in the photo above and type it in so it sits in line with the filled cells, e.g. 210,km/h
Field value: 25,km/h
